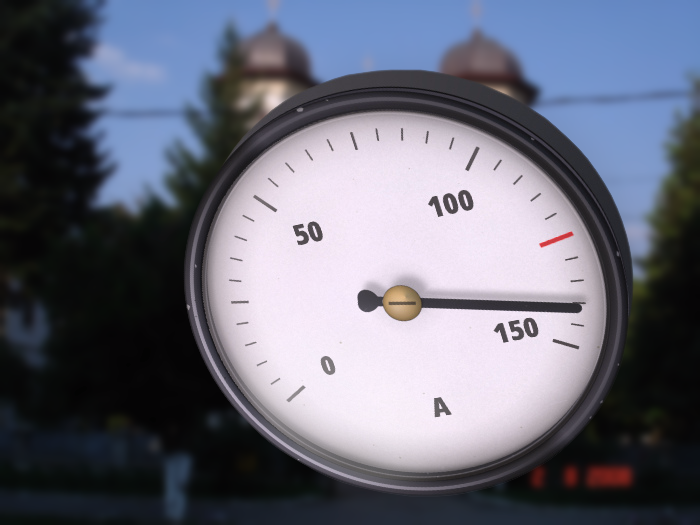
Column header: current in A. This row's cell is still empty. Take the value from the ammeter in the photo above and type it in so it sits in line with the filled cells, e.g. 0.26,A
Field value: 140,A
